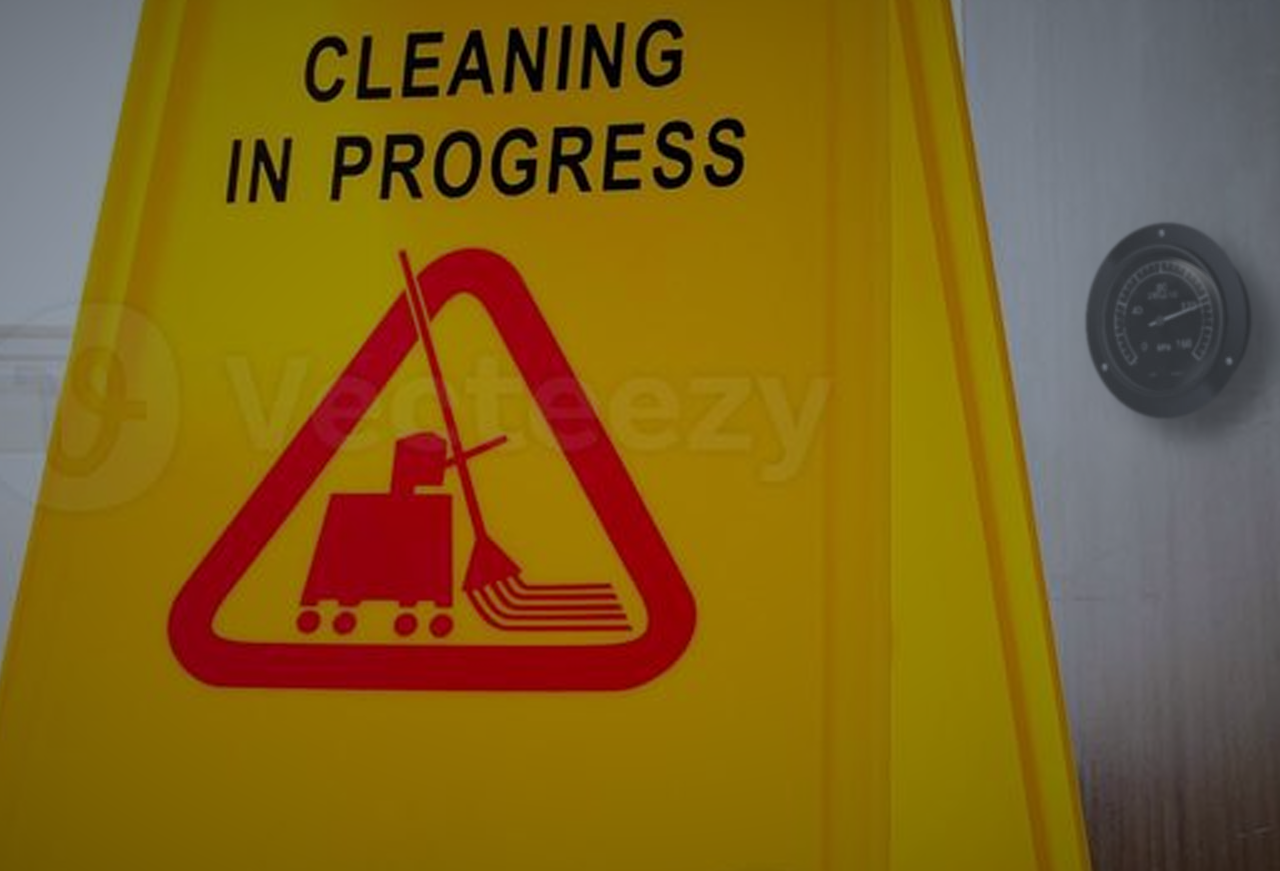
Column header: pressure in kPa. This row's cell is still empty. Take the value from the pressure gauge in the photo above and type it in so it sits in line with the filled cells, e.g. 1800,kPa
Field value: 125,kPa
